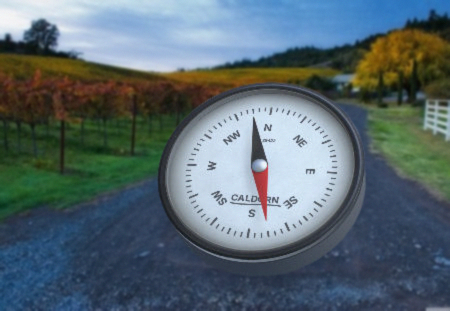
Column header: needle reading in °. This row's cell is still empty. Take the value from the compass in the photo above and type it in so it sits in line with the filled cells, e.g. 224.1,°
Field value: 165,°
